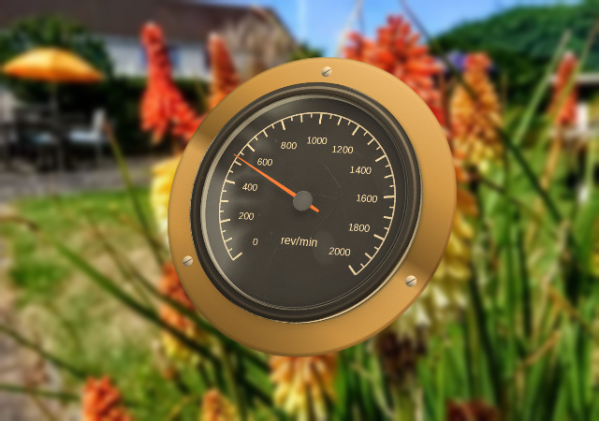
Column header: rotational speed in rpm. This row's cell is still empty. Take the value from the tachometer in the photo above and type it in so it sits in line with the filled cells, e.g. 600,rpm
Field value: 525,rpm
